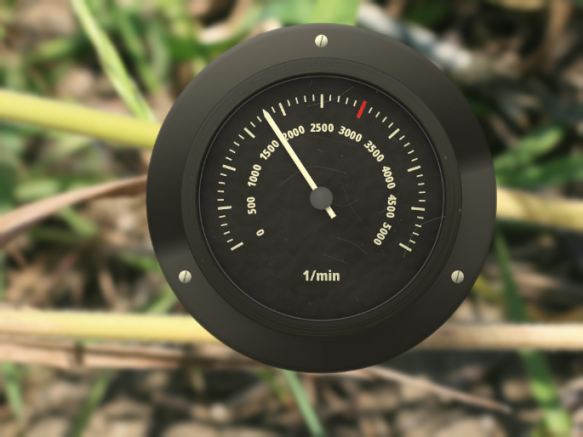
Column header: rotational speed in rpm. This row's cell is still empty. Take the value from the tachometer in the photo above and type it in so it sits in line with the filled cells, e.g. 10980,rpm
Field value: 1800,rpm
